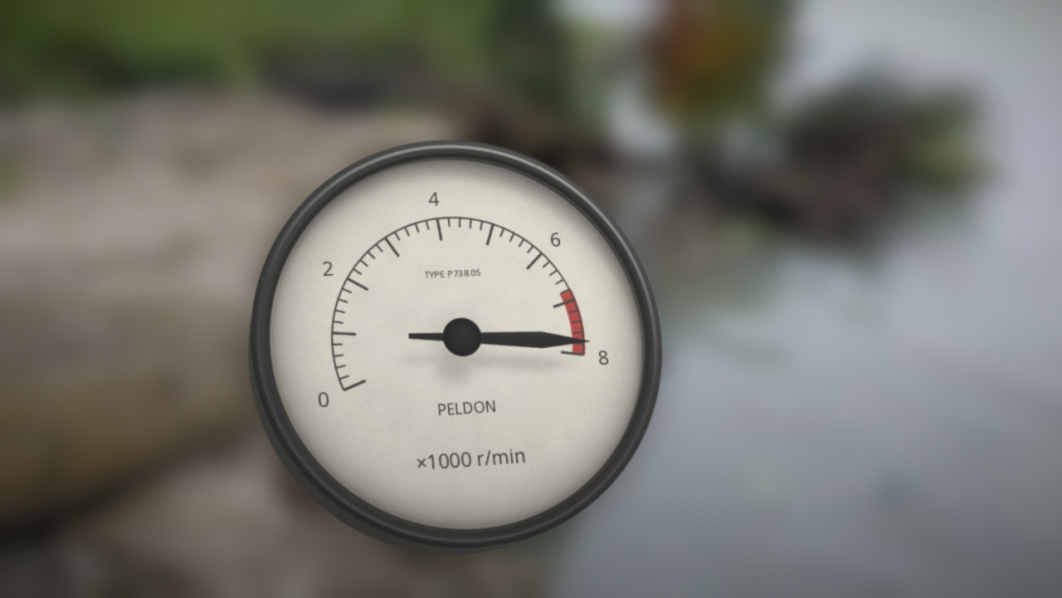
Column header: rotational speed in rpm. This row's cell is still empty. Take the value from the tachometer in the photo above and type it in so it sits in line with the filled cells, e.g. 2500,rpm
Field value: 7800,rpm
